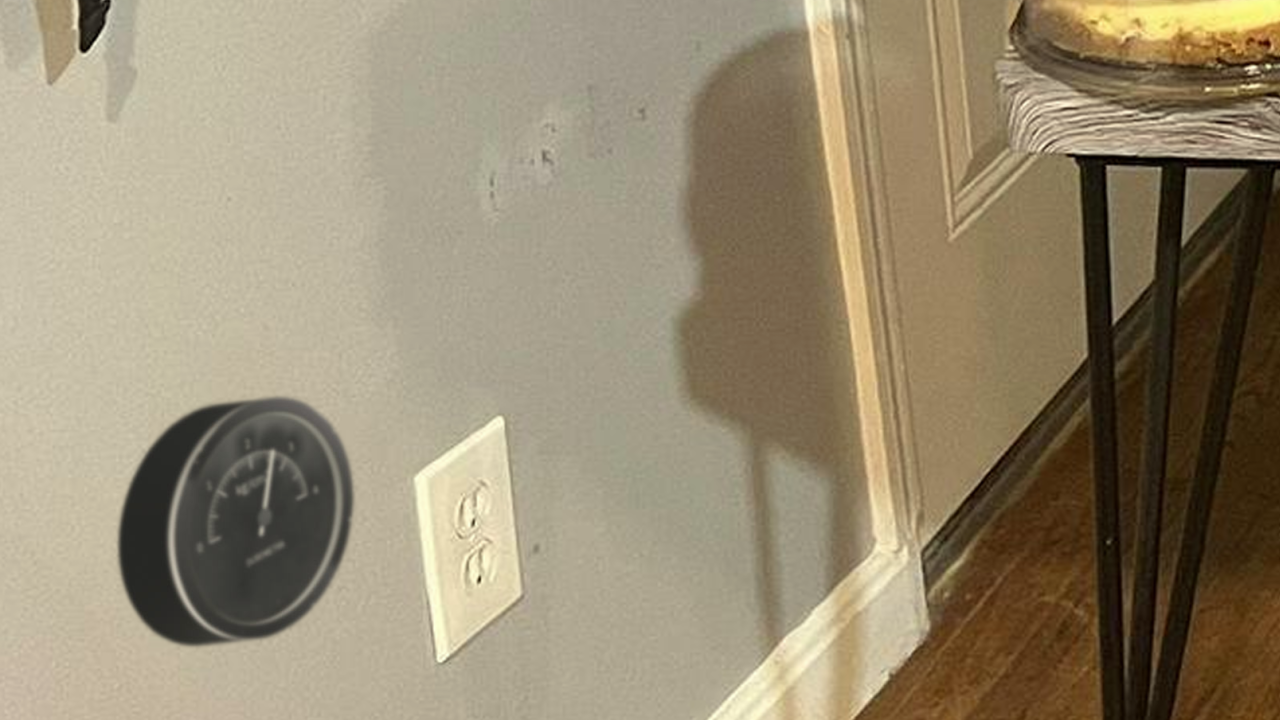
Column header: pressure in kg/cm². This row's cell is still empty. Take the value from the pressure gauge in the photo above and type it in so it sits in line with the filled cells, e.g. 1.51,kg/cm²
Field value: 2.5,kg/cm²
